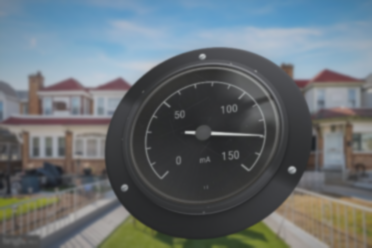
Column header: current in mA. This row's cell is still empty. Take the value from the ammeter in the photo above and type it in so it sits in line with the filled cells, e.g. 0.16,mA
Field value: 130,mA
